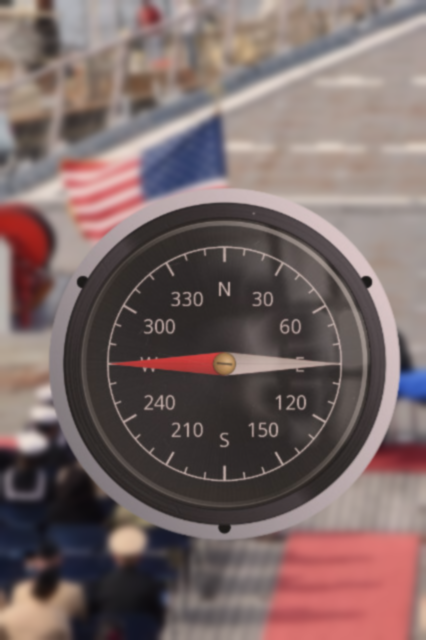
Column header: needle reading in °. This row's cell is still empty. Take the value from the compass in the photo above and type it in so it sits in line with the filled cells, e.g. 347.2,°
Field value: 270,°
